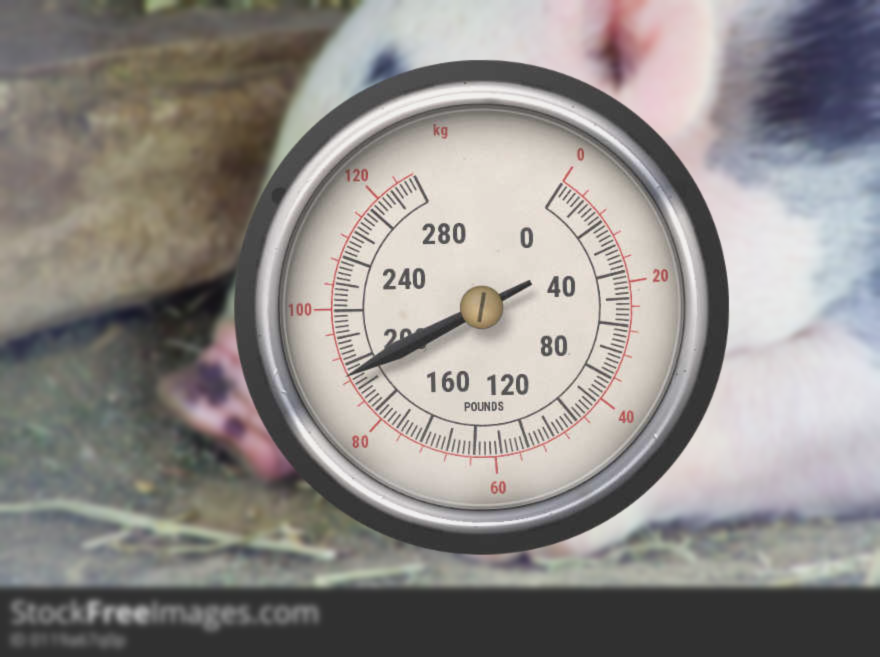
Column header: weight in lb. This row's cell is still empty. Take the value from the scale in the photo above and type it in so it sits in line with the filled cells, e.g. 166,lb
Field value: 196,lb
